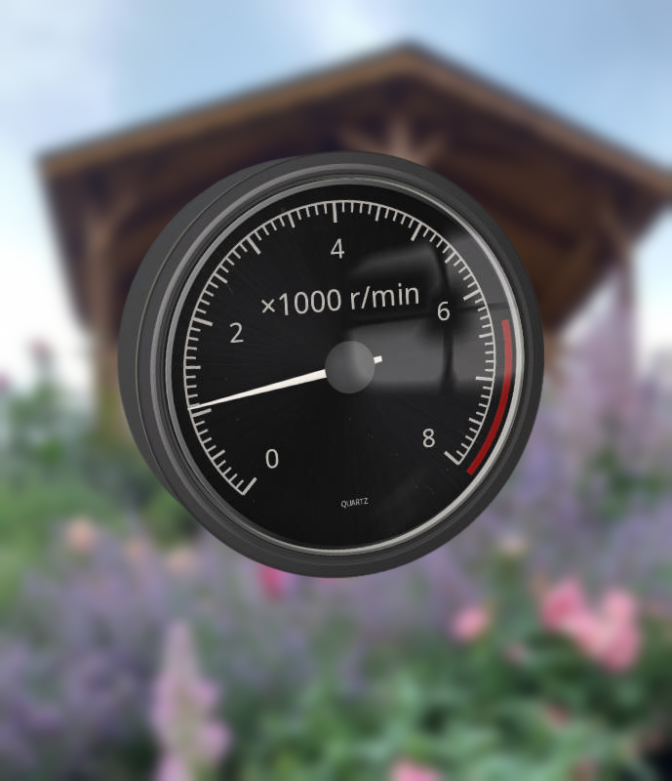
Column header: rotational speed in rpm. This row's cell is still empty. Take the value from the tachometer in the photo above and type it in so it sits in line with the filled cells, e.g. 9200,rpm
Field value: 1100,rpm
